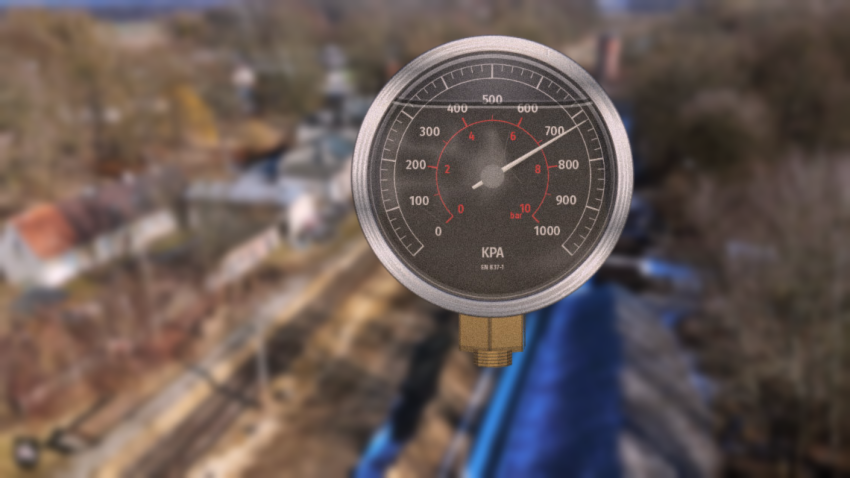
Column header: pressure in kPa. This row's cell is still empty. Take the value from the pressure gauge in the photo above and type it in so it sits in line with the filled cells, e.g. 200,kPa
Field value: 720,kPa
